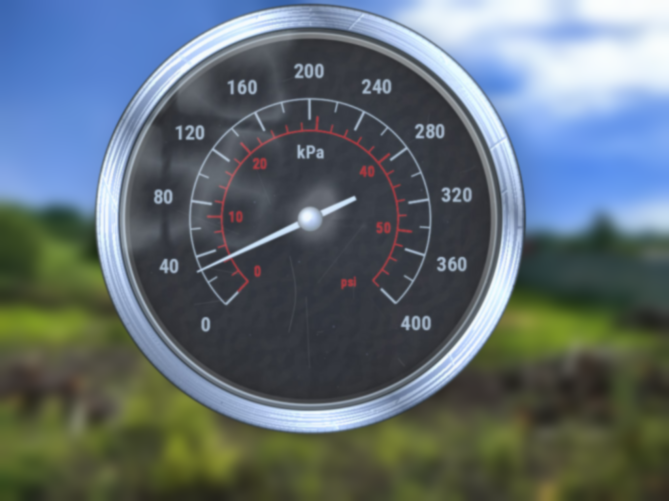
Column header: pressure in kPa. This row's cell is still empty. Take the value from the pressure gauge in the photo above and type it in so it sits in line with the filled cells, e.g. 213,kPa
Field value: 30,kPa
